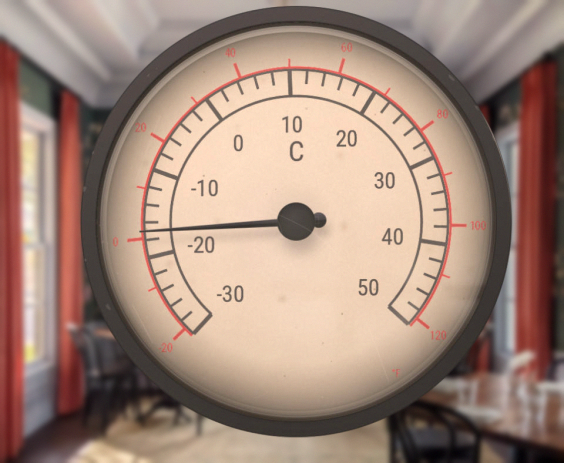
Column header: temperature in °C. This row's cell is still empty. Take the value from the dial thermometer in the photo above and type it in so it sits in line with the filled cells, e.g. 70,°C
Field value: -17,°C
